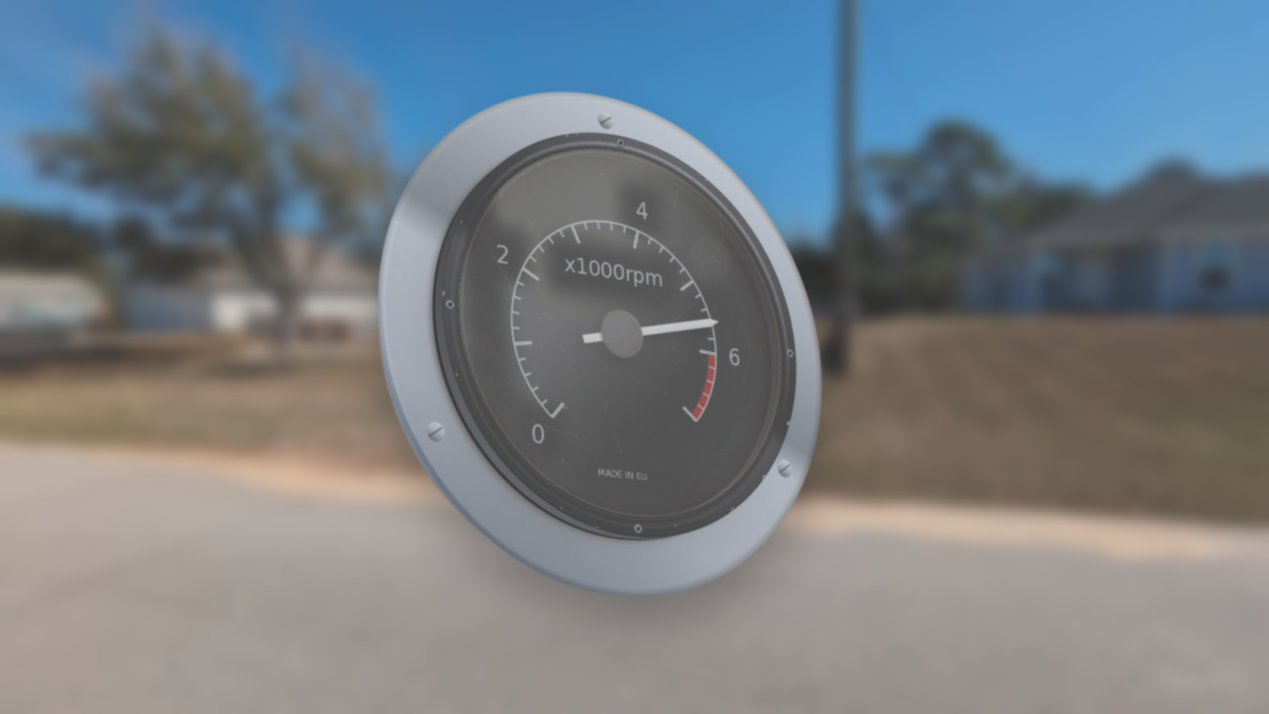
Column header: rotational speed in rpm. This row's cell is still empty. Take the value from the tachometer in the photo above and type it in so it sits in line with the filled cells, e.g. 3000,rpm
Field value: 5600,rpm
